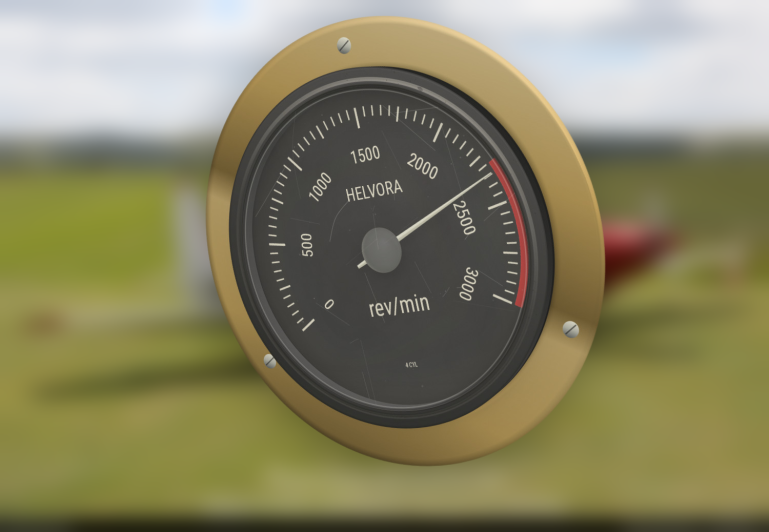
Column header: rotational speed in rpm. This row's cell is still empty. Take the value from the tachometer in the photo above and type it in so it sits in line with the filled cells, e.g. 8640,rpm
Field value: 2350,rpm
